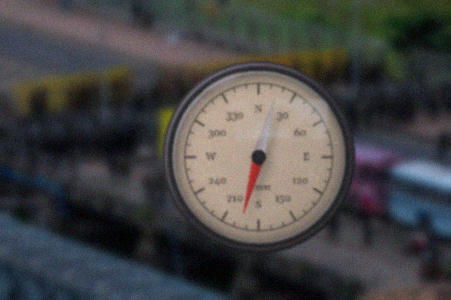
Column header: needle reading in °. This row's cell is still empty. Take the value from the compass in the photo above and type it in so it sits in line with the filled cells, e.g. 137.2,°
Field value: 195,°
